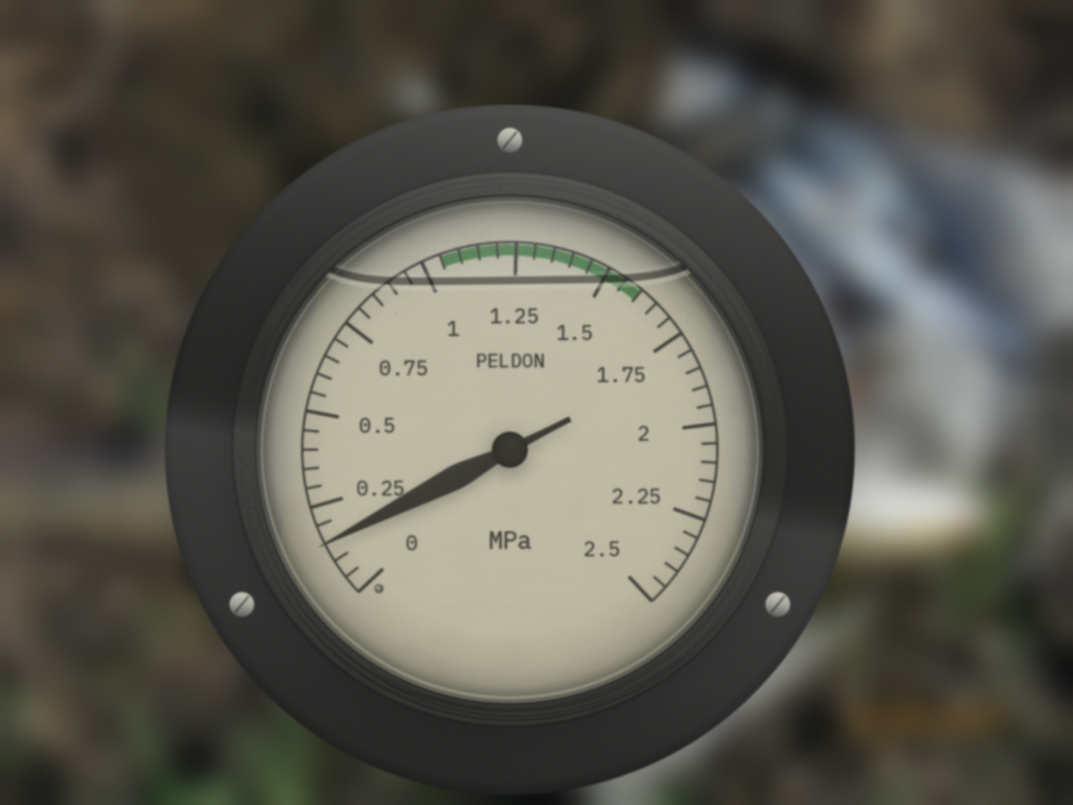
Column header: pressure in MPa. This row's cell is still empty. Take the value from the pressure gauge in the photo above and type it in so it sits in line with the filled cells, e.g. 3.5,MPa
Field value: 0.15,MPa
